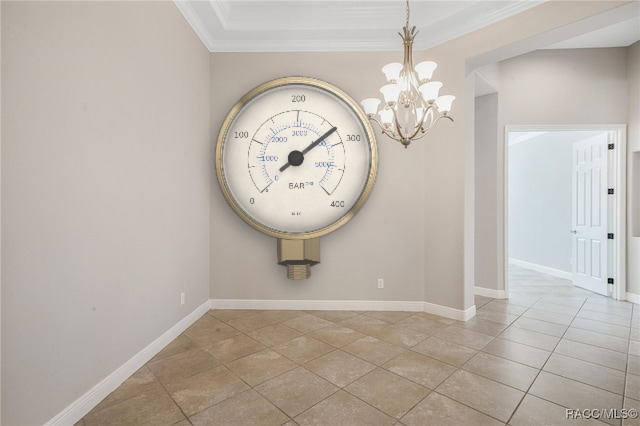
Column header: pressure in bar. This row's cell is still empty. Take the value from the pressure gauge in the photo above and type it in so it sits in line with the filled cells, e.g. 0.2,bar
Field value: 275,bar
